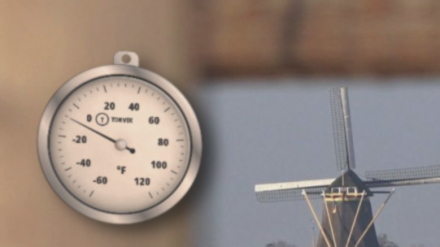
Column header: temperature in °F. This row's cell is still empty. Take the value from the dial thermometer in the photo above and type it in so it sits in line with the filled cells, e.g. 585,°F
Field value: -8,°F
